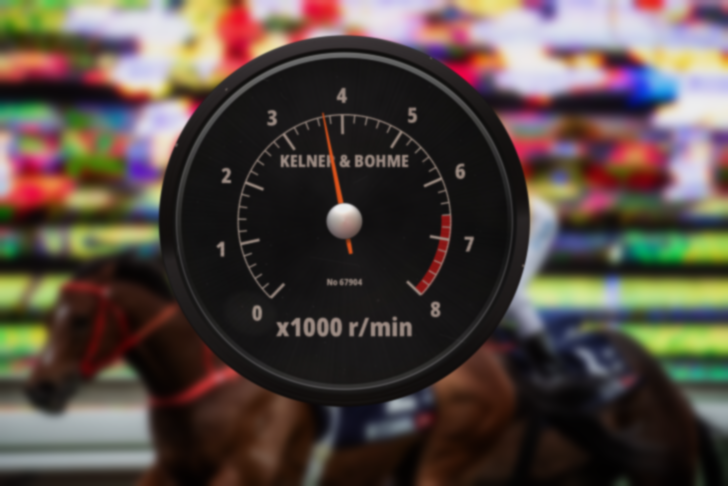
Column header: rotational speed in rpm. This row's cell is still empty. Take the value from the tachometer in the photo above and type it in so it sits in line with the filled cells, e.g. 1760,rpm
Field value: 3700,rpm
